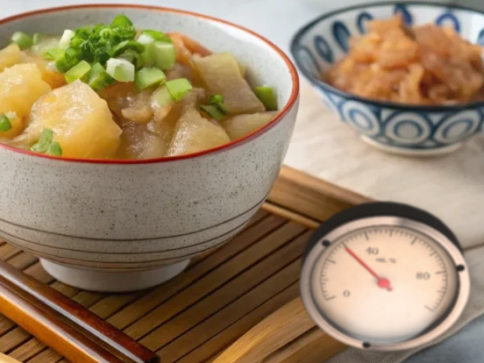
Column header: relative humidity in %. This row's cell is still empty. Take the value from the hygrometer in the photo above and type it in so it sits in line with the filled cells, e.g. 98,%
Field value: 30,%
